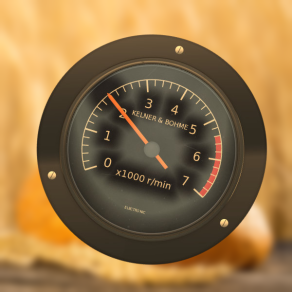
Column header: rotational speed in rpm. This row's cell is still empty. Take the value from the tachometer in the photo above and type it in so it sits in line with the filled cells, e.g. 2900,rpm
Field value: 2000,rpm
